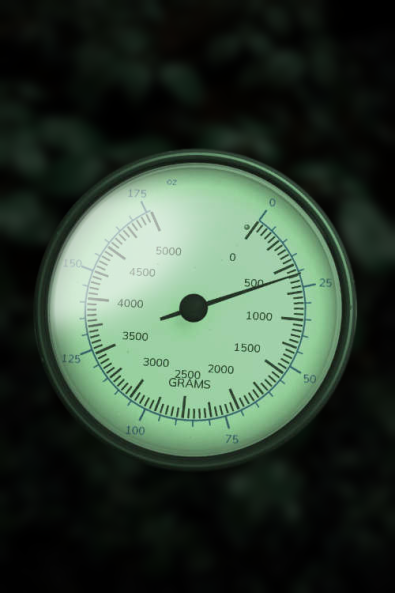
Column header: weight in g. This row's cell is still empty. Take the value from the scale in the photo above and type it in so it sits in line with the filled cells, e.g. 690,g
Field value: 600,g
